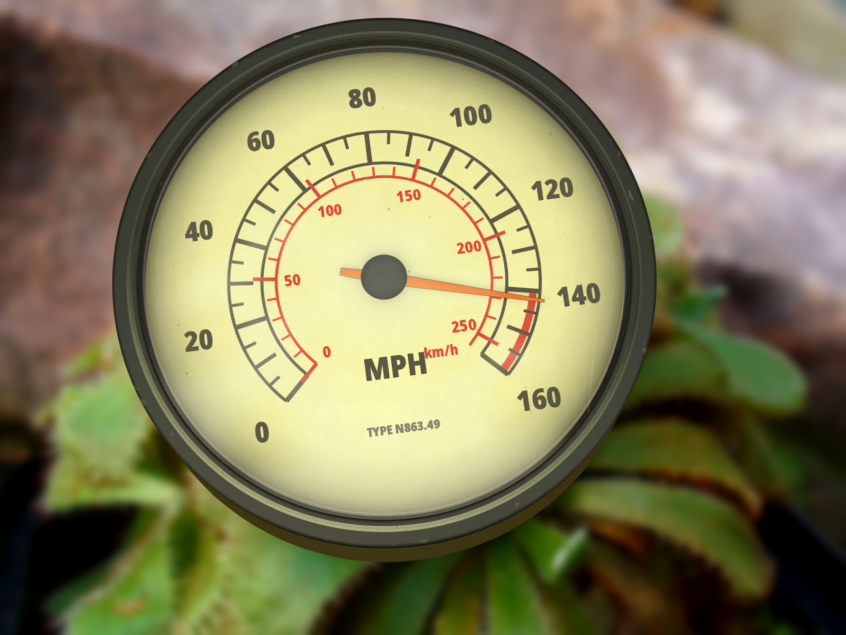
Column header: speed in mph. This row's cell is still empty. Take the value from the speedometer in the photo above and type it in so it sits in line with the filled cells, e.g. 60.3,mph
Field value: 142.5,mph
